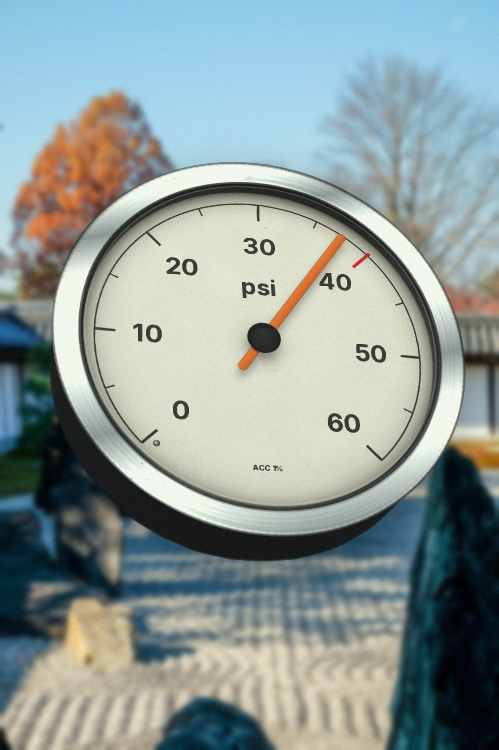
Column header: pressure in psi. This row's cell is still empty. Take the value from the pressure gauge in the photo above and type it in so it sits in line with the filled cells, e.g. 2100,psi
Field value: 37.5,psi
